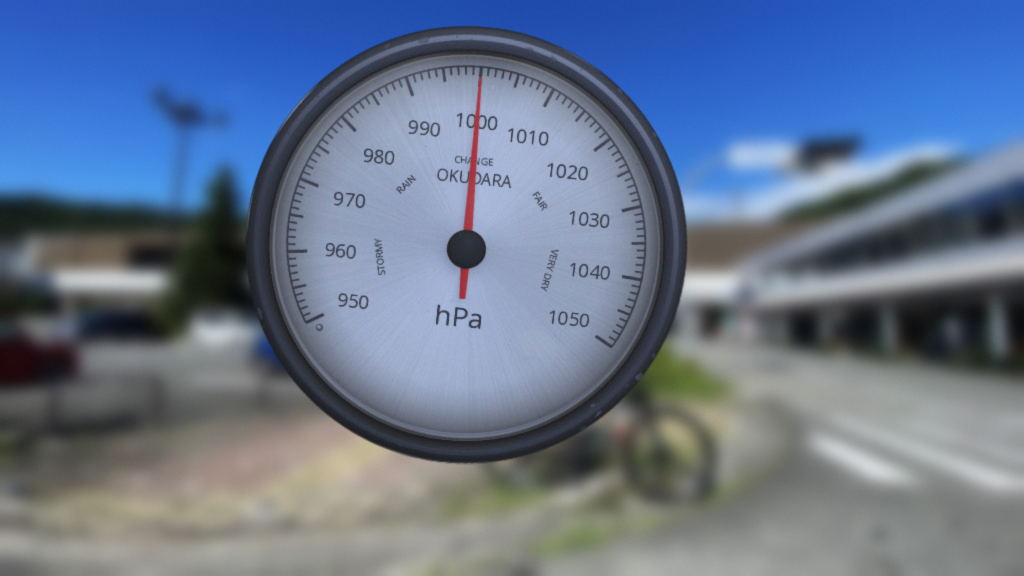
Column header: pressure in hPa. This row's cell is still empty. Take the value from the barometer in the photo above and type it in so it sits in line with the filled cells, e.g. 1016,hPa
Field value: 1000,hPa
